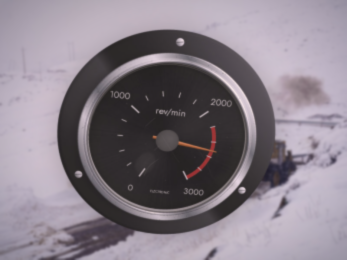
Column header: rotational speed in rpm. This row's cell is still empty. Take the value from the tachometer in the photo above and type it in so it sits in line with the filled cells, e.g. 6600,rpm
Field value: 2500,rpm
